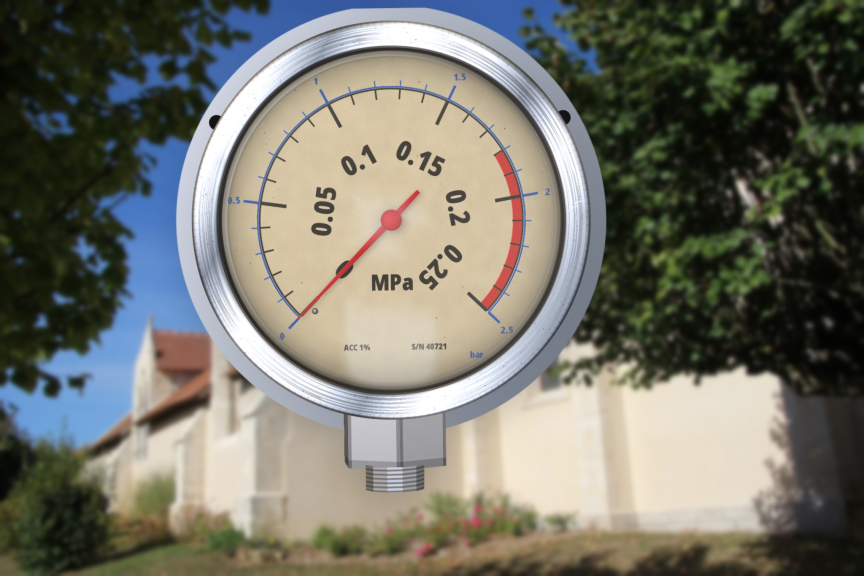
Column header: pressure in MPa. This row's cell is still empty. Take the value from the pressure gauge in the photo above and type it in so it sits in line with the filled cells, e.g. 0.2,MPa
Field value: 0,MPa
